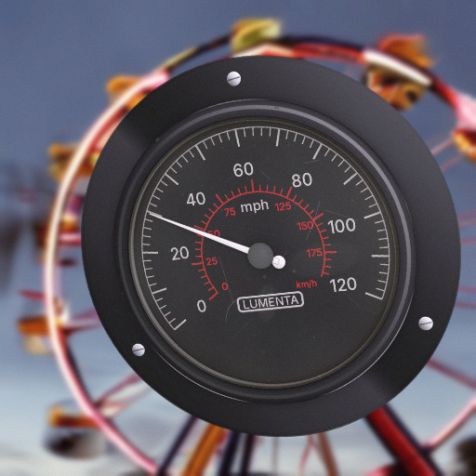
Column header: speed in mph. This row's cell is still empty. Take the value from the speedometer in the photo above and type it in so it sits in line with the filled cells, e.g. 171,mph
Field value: 30,mph
